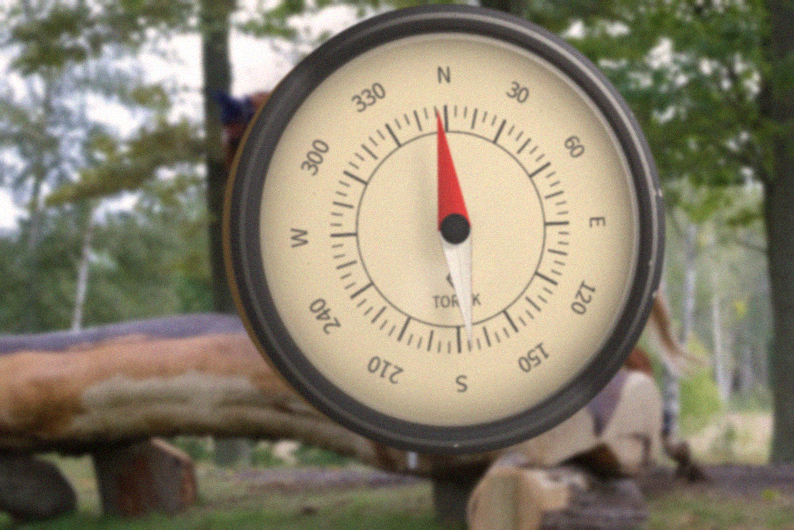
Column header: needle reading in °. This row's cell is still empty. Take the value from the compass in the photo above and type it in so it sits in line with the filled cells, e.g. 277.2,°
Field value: 355,°
